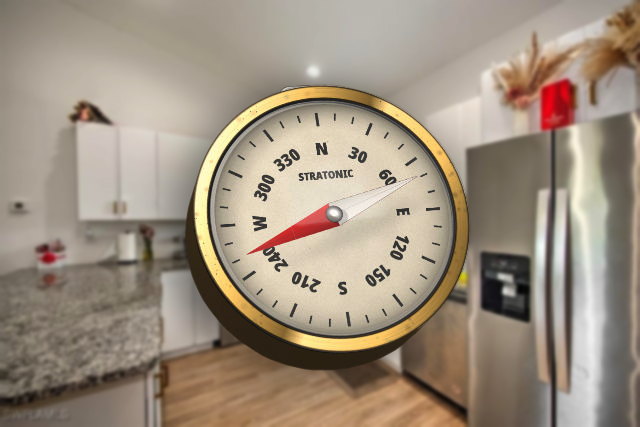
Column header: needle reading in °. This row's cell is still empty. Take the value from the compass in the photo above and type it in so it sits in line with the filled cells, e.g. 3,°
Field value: 250,°
